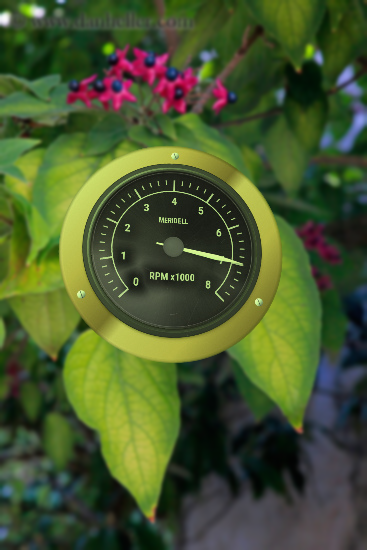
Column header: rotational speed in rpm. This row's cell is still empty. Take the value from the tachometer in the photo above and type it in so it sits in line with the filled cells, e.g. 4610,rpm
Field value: 7000,rpm
